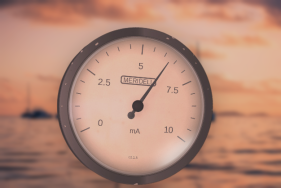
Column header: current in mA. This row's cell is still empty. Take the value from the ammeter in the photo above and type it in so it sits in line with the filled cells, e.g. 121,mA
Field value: 6.25,mA
